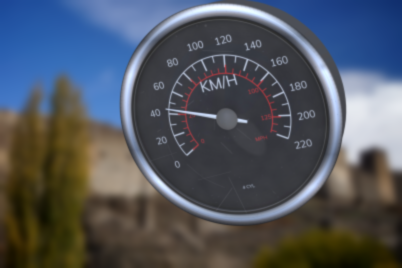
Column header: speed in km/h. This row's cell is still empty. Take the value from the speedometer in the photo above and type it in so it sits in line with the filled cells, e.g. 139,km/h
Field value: 45,km/h
